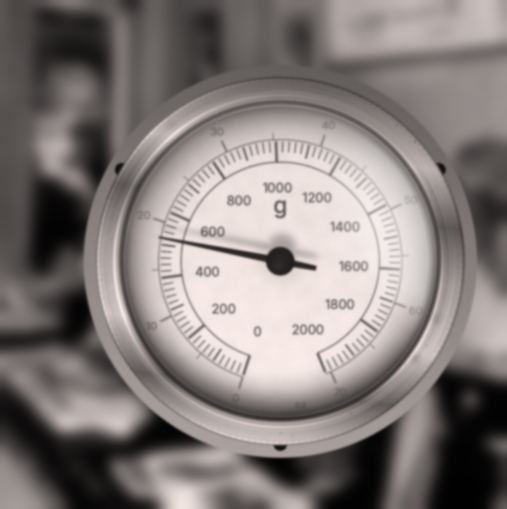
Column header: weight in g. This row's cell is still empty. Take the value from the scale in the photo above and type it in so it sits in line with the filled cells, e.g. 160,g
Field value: 520,g
